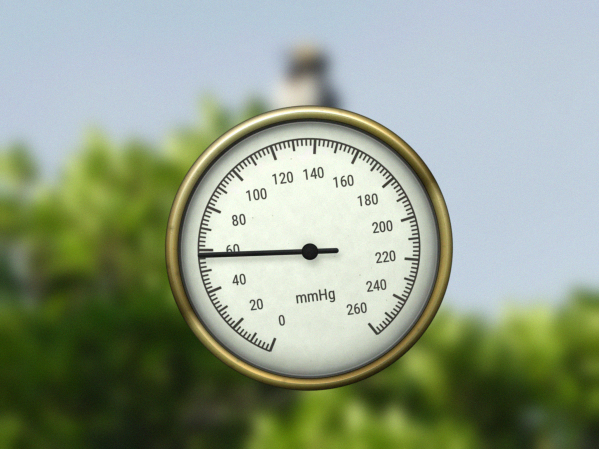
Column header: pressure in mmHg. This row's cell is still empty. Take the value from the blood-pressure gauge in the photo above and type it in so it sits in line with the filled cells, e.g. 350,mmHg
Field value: 58,mmHg
